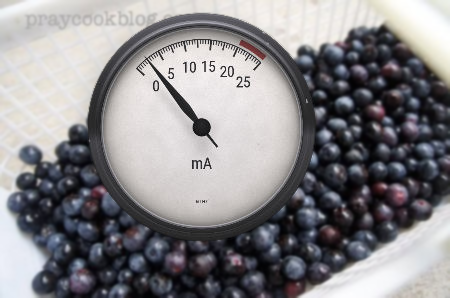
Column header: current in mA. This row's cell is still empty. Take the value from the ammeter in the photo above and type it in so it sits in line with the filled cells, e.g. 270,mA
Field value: 2.5,mA
